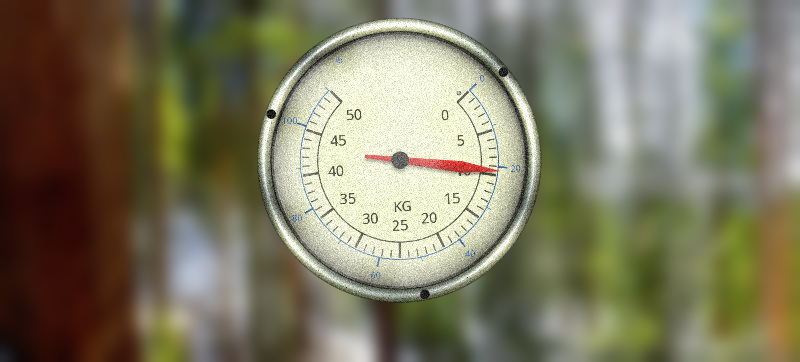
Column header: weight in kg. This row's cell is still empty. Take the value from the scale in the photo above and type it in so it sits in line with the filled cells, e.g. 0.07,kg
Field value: 9.5,kg
